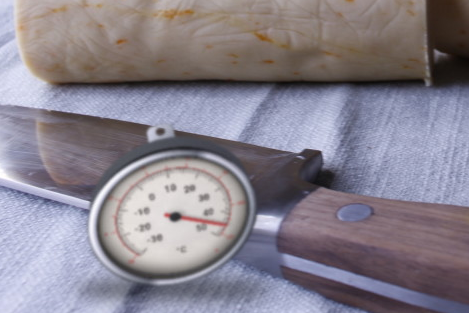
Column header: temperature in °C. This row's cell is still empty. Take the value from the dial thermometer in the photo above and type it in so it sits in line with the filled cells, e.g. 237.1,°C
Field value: 45,°C
